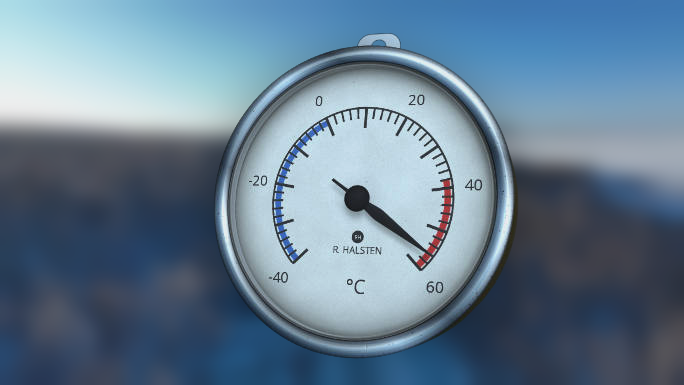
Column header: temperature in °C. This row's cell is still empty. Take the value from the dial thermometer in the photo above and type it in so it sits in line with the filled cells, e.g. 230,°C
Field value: 56,°C
